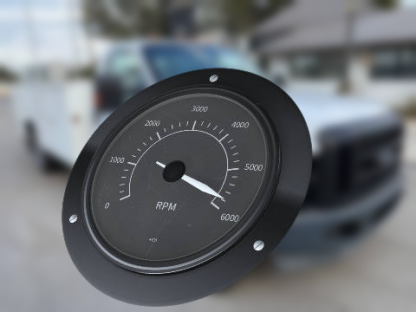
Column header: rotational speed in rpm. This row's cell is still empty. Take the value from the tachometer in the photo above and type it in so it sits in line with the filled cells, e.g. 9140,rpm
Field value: 5800,rpm
